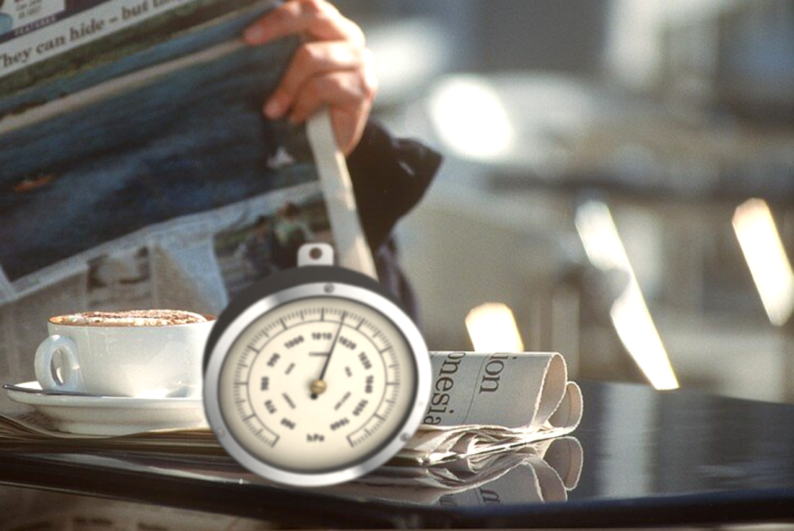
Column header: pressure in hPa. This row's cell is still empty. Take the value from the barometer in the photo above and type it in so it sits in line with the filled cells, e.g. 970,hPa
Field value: 1015,hPa
